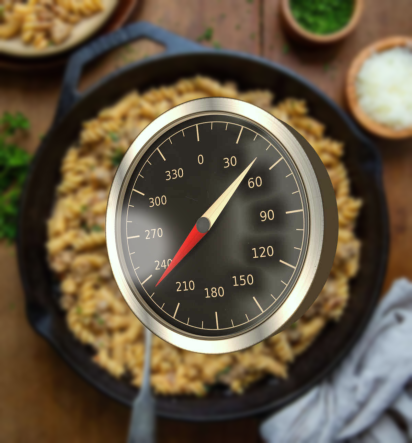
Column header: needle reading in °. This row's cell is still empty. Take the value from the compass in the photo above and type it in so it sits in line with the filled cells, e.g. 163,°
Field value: 230,°
